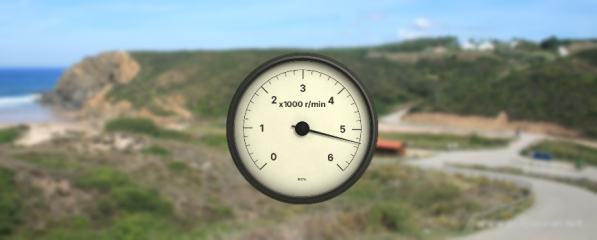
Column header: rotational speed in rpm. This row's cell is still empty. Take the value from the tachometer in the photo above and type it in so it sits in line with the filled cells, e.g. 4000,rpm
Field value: 5300,rpm
